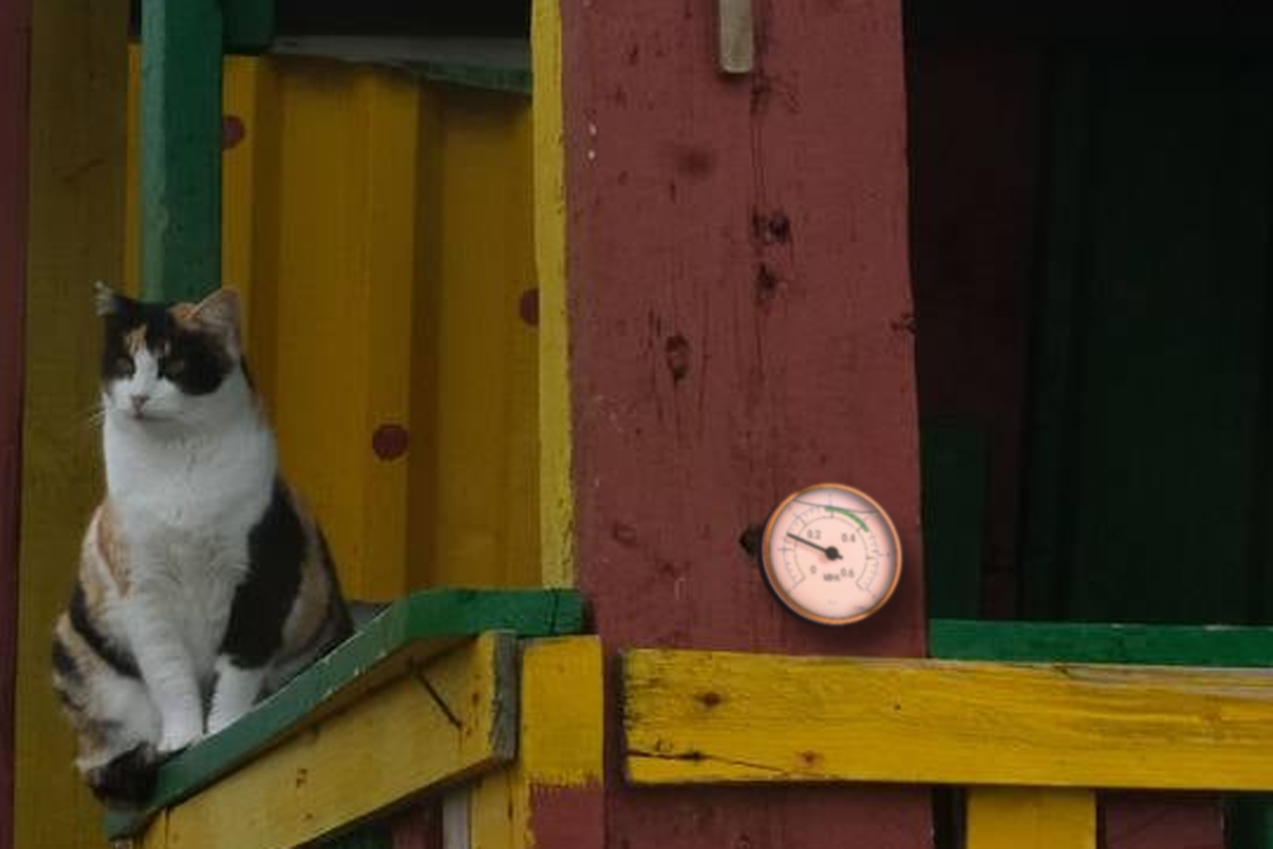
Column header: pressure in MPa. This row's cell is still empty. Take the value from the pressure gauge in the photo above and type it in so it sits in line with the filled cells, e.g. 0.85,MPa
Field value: 0.14,MPa
